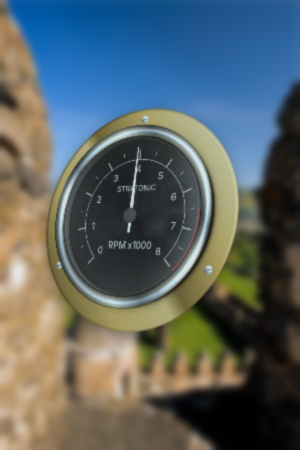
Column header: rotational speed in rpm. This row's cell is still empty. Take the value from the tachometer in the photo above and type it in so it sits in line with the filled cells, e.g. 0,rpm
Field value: 4000,rpm
